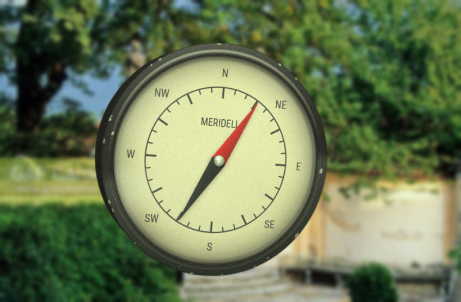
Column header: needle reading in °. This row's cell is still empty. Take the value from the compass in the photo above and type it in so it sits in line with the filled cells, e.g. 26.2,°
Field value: 30,°
